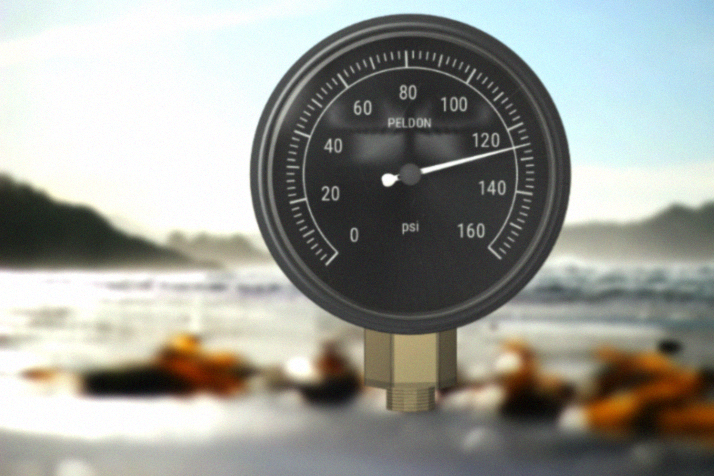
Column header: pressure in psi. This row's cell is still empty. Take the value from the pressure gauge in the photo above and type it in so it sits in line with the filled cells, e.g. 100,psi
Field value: 126,psi
